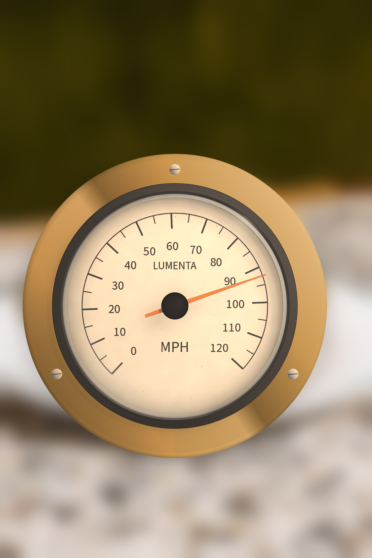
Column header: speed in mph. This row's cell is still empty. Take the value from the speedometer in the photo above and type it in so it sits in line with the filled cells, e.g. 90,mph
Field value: 92.5,mph
